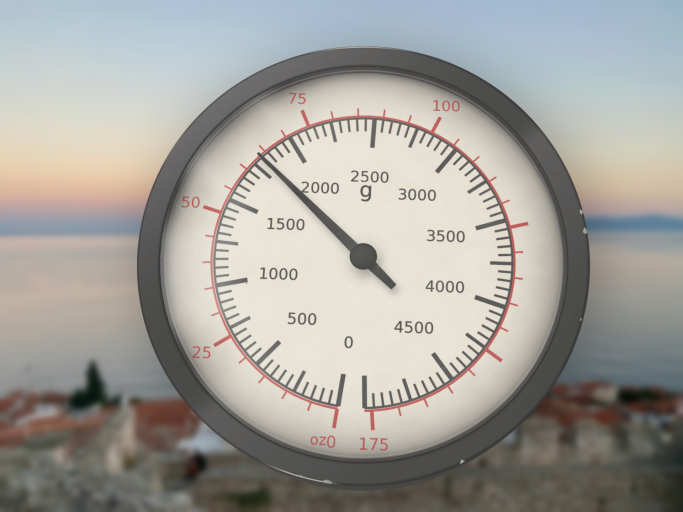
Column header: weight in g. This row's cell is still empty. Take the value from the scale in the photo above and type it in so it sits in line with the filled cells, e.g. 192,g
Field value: 1800,g
